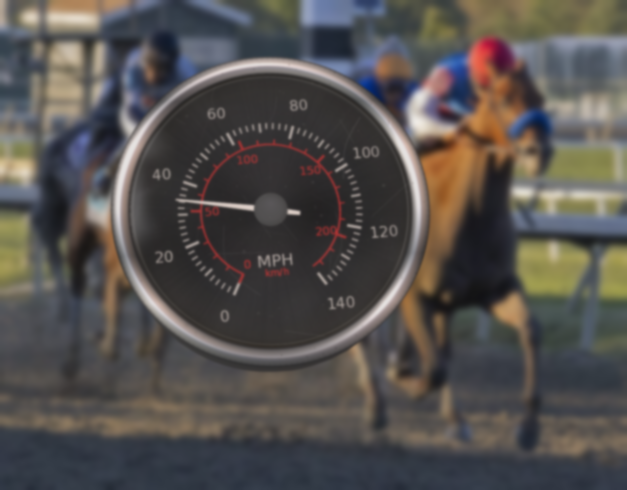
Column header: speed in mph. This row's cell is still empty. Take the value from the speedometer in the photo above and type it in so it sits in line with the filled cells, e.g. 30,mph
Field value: 34,mph
